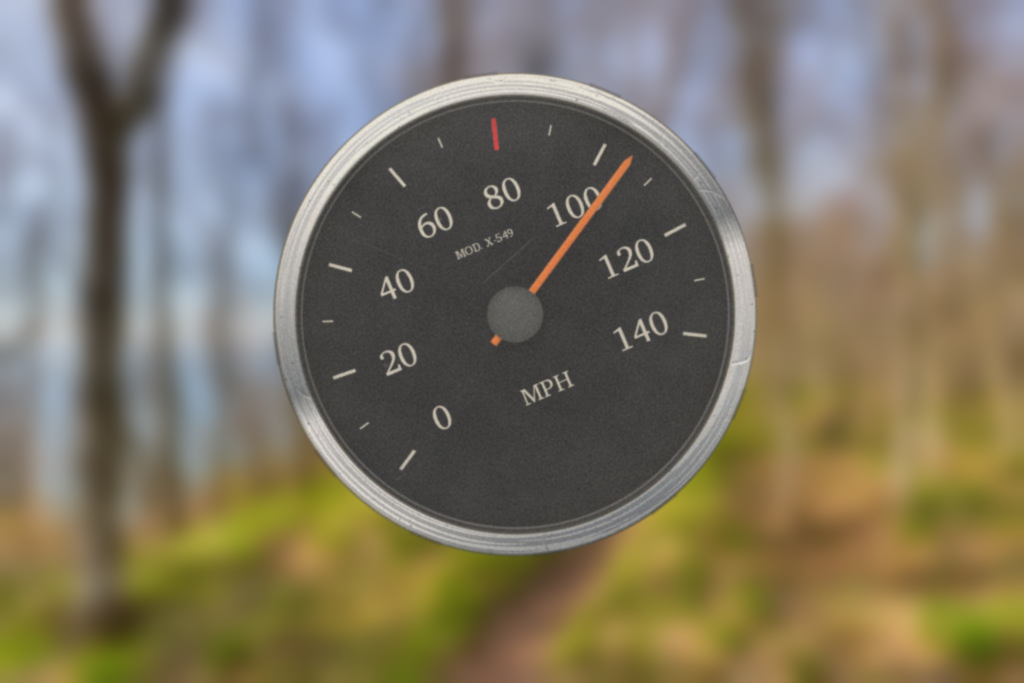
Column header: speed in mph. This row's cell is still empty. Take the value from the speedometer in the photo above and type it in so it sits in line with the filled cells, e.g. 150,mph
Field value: 105,mph
